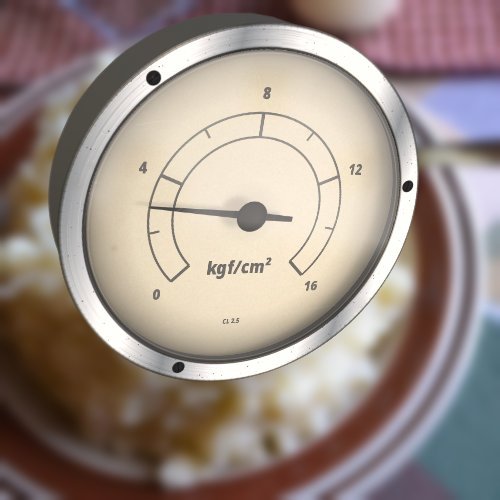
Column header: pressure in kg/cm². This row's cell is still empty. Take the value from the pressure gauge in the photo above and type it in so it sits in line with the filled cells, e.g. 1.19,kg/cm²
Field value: 3,kg/cm²
